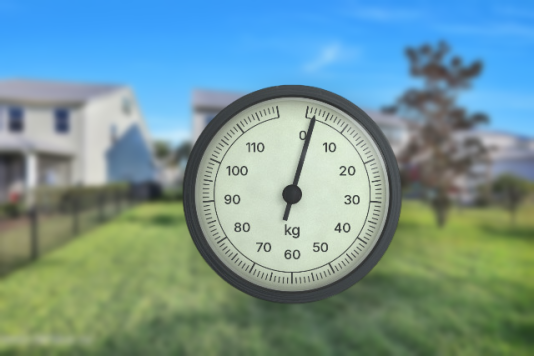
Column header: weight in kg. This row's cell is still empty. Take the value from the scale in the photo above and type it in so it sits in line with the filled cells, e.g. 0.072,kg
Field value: 2,kg
